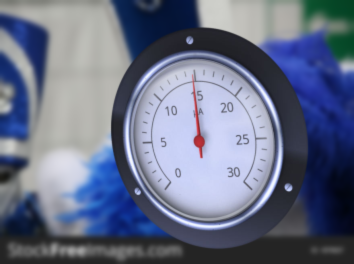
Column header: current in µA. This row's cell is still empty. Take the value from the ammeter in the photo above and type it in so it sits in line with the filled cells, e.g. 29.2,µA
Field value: 15,µA
